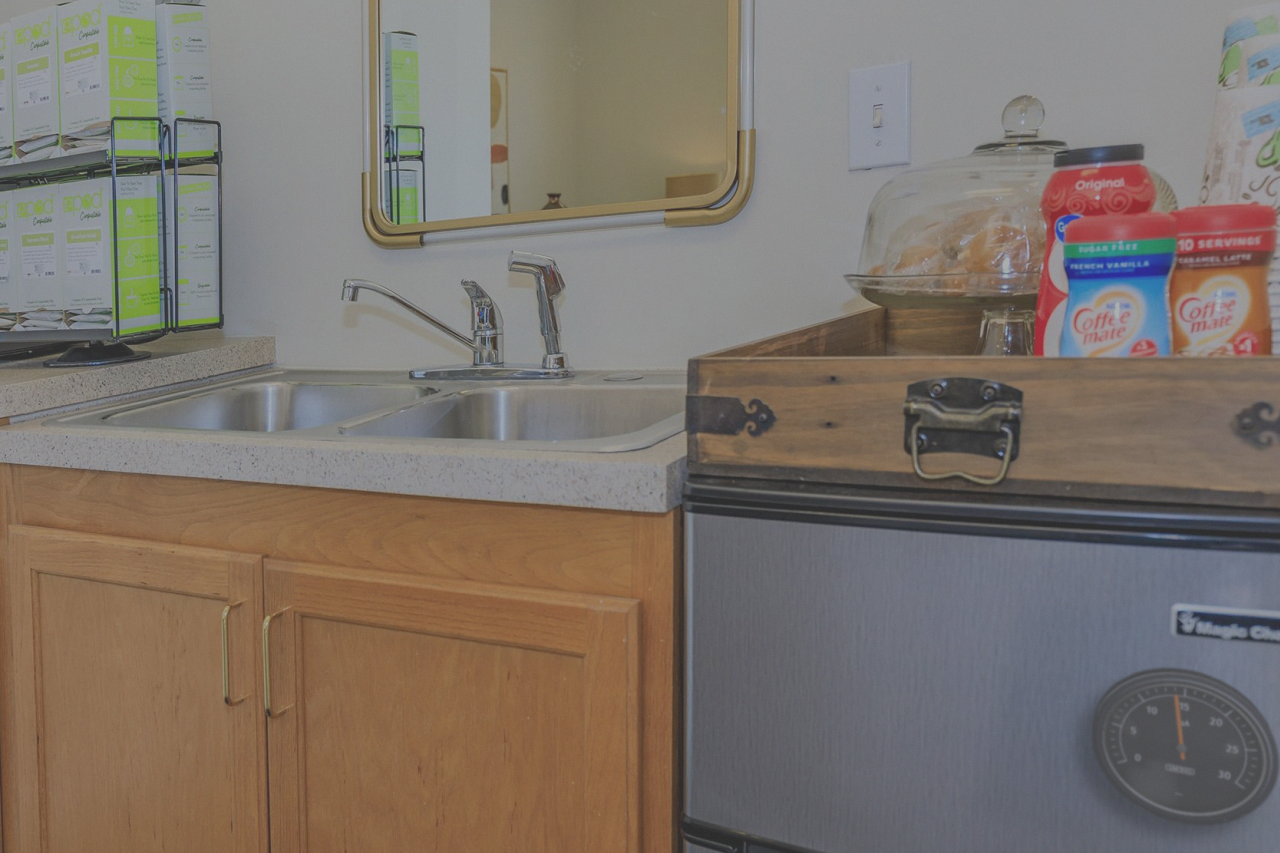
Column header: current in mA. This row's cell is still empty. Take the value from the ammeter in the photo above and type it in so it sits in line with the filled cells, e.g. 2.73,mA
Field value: 14,mA
